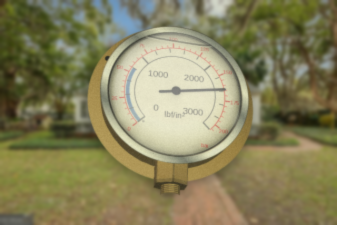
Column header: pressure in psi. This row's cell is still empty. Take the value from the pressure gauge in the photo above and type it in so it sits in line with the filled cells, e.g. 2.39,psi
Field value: 2400,psi
